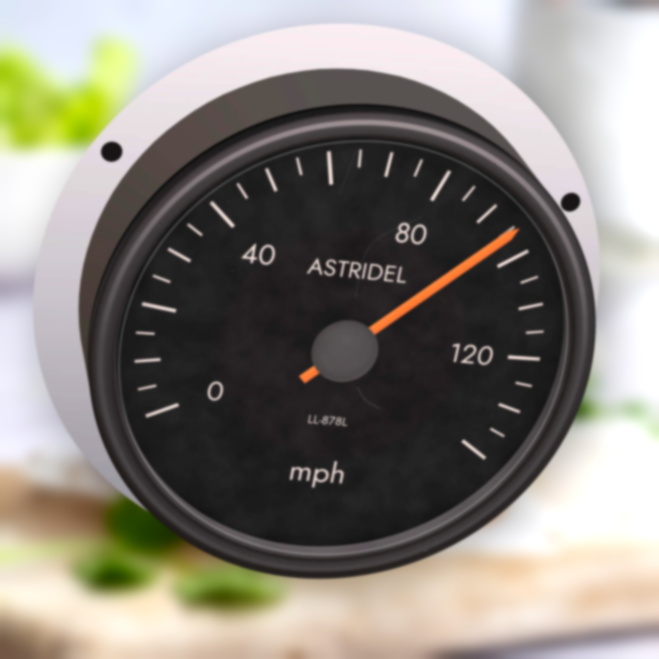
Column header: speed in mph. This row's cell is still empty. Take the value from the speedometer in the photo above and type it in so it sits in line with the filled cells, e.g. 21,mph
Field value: 95,mph
